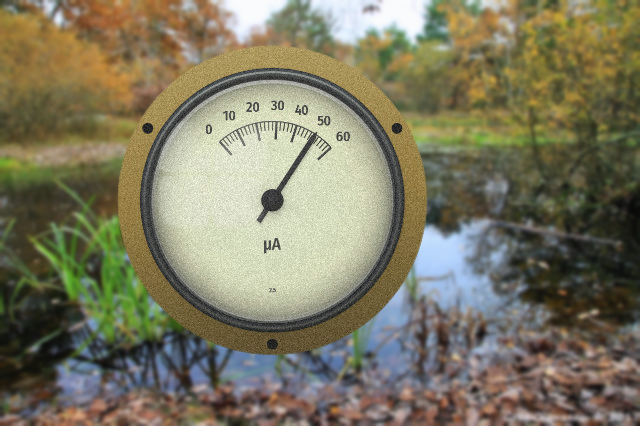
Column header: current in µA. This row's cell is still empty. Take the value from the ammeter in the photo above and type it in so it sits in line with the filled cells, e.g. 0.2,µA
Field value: 50,µA
